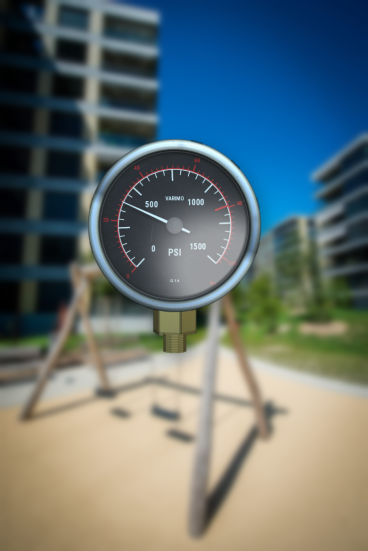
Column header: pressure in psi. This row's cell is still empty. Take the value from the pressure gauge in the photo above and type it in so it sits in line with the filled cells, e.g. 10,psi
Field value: 400,psi
